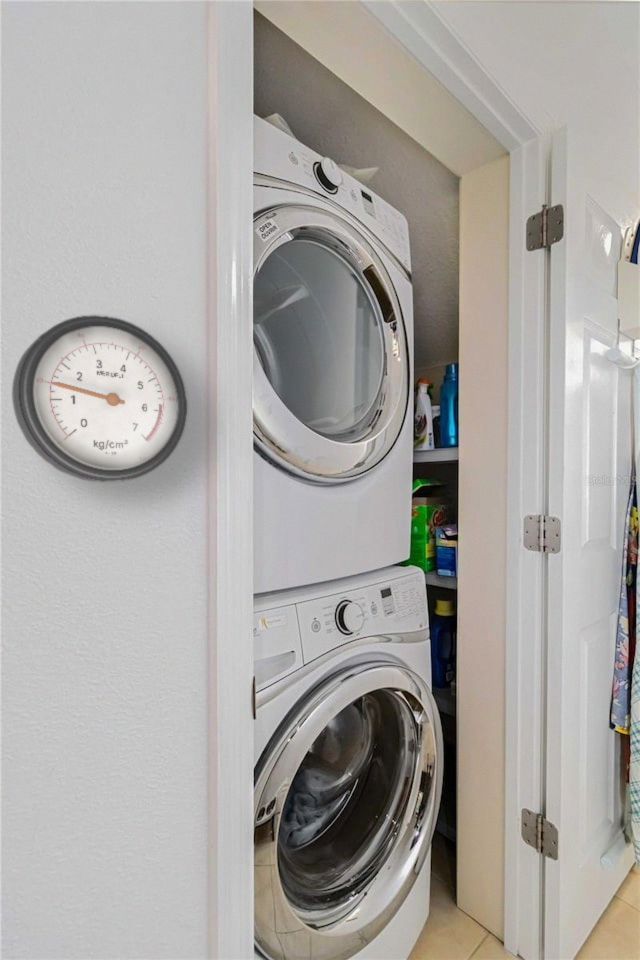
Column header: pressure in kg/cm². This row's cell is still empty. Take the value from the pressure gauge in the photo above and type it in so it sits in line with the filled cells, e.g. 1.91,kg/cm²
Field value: 1.4,kg/cm²
